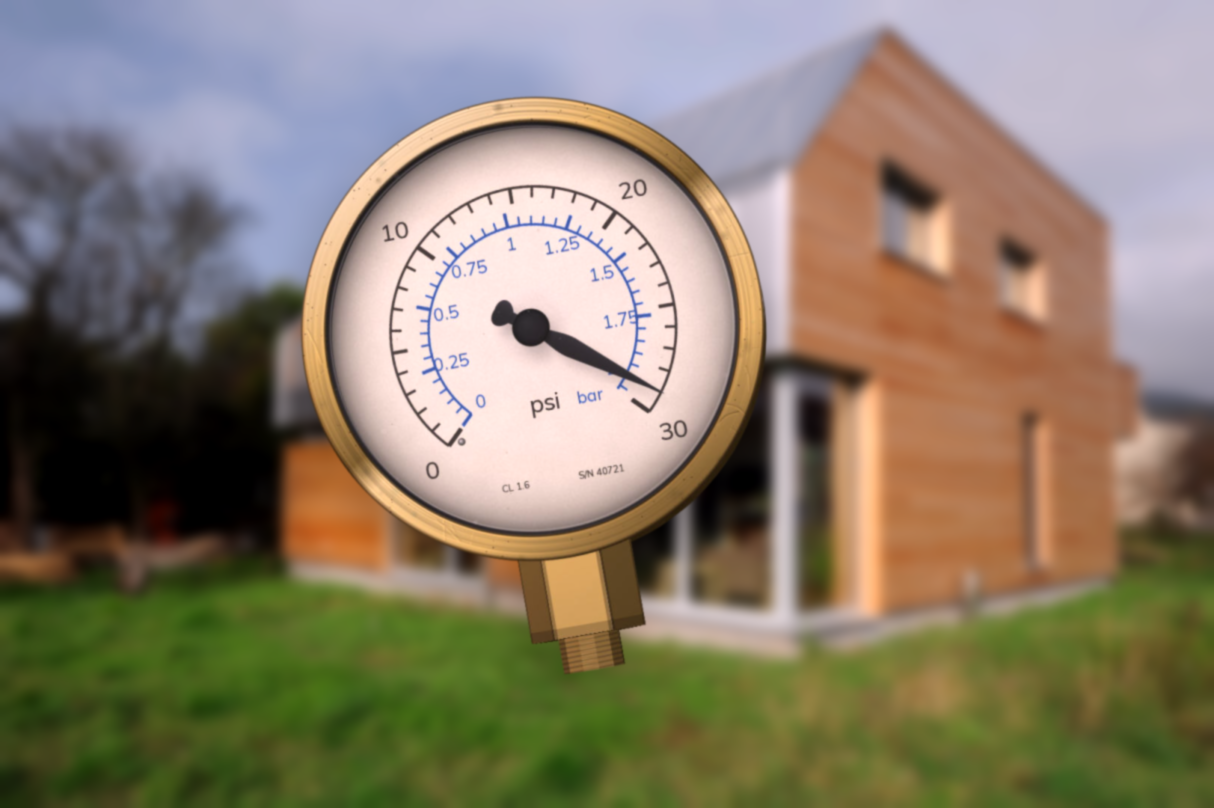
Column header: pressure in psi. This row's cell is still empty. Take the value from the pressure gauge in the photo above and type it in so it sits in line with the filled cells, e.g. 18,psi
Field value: 29,psi
